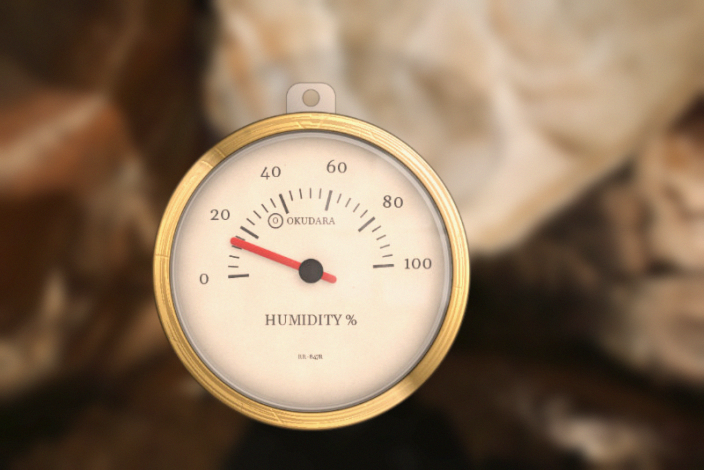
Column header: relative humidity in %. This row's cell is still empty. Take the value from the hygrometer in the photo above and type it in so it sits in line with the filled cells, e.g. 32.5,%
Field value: 14,%
